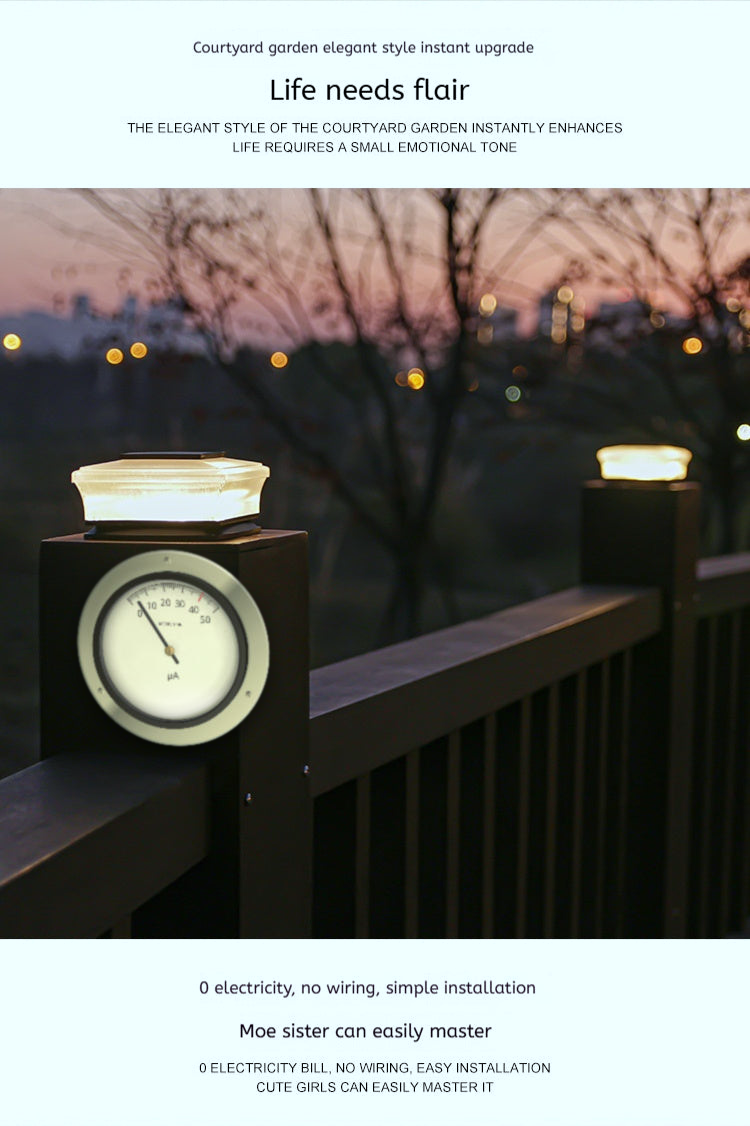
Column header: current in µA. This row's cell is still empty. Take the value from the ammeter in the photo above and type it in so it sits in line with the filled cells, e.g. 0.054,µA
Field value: 5,µA
